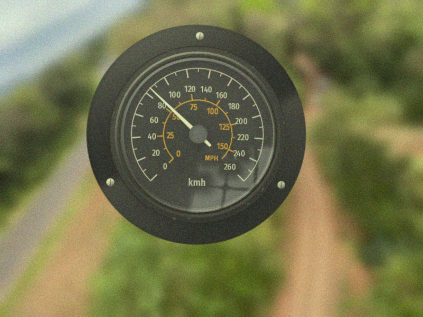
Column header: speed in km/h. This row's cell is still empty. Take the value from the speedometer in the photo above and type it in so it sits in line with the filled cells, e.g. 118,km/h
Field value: 85,km/h
